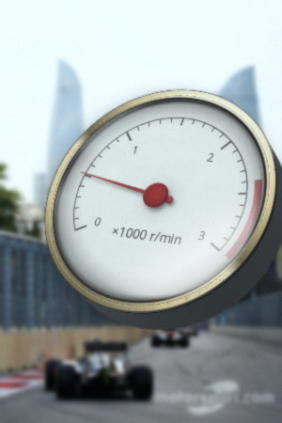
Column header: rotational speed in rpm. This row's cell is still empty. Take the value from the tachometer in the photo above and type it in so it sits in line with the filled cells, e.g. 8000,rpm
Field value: 500,rpm
